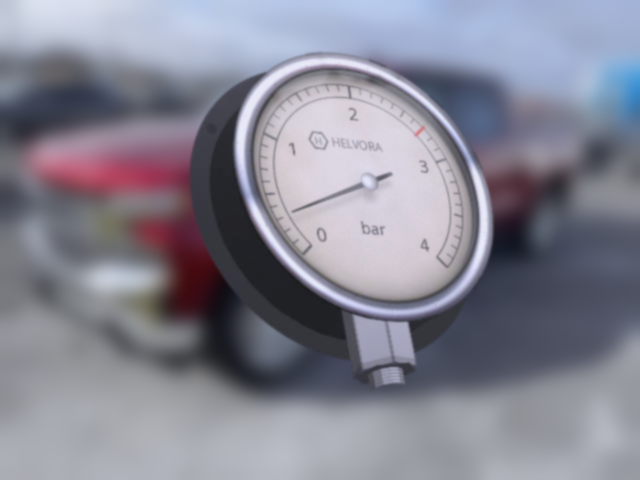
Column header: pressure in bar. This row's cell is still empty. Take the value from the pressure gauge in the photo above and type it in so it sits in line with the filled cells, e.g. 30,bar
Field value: 0.3,bar
